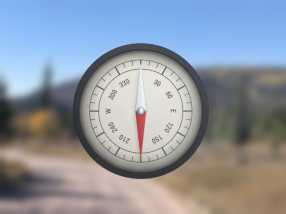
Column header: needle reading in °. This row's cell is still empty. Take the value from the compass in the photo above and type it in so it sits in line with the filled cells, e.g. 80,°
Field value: 180,°
